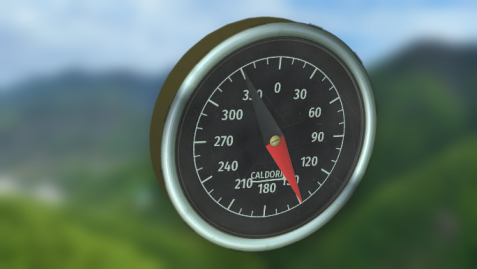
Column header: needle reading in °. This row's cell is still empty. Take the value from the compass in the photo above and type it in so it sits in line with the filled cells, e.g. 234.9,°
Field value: 150,°
